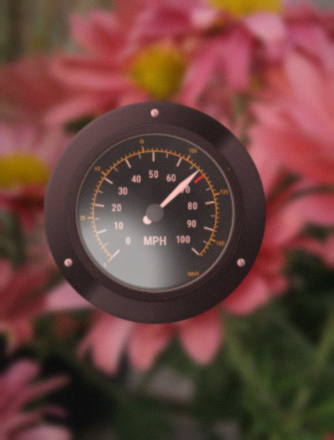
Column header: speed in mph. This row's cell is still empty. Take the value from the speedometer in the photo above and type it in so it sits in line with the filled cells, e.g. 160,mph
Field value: 67.5,mph
